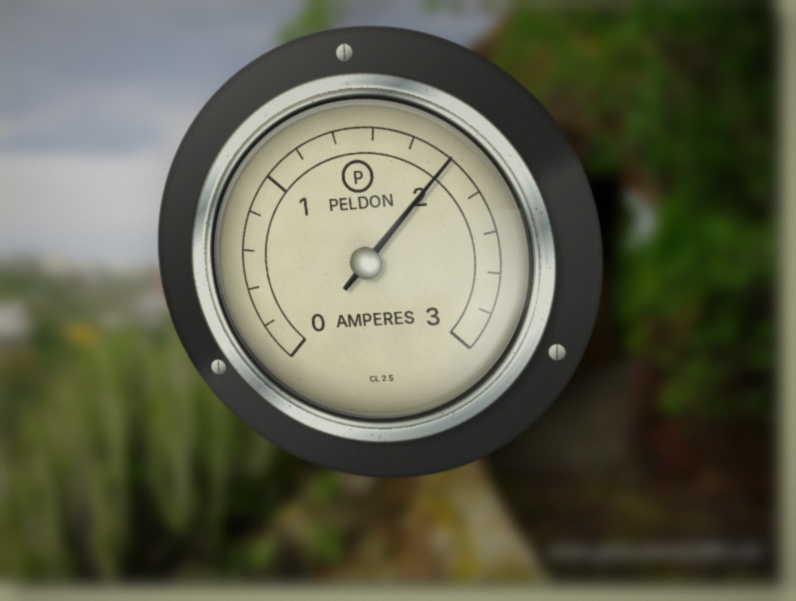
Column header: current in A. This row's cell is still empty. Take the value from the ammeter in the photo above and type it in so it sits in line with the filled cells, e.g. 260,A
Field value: 2,A
